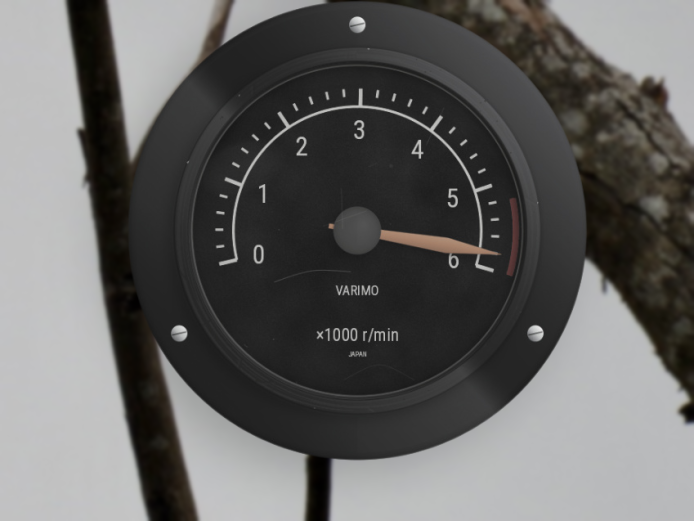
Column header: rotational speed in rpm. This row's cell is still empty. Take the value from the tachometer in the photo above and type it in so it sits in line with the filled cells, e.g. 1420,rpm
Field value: 5800,rpm
